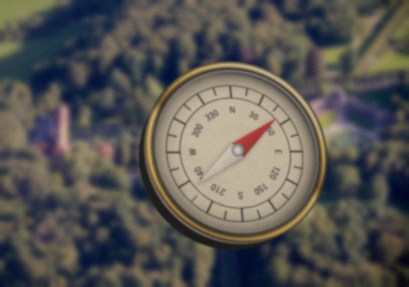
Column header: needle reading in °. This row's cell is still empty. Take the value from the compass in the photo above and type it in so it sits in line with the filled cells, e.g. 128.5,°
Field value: 52.5,°
